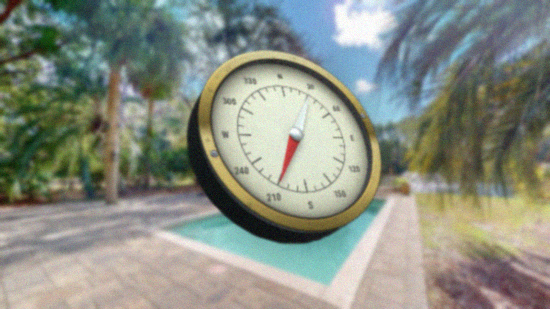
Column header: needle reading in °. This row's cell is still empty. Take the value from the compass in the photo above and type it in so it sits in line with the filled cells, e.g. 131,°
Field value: 210,°
